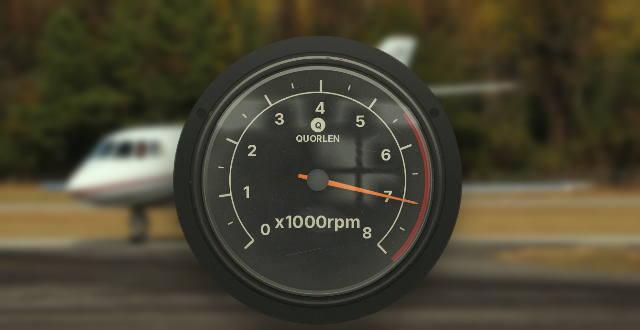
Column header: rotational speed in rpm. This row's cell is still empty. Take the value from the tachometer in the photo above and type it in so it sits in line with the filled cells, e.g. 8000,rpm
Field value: 7000,rpm
